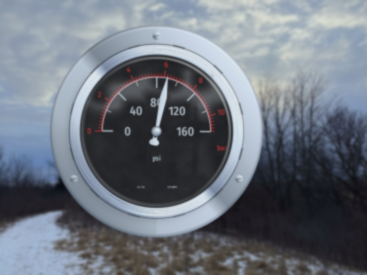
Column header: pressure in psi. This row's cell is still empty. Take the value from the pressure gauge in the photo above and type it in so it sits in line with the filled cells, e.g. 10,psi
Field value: 90,psi
